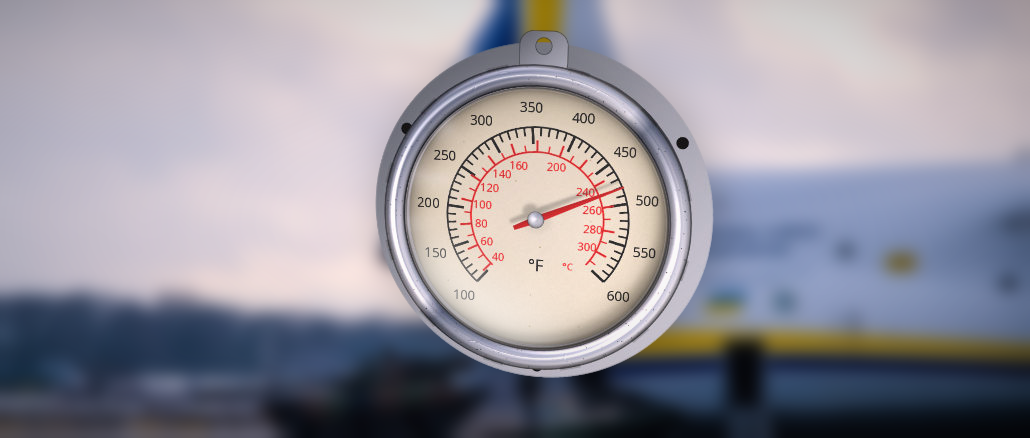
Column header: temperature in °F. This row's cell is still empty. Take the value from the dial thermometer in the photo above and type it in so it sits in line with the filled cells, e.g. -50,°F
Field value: 480,°F
